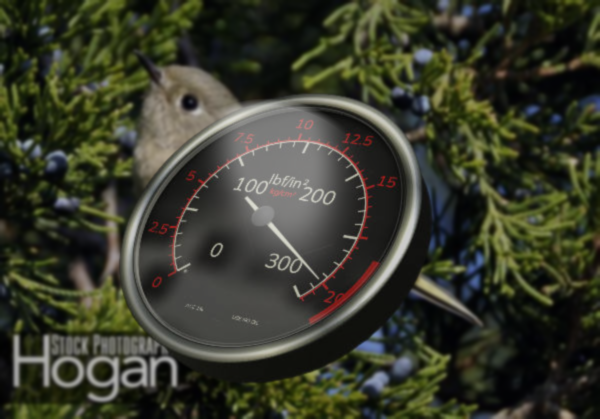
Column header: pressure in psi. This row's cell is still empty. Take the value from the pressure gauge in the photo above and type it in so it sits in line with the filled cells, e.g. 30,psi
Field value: 285,psi
